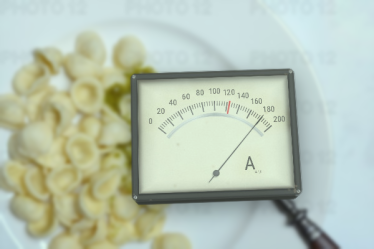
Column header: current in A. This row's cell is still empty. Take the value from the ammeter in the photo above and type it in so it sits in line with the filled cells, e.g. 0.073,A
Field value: 180,A
